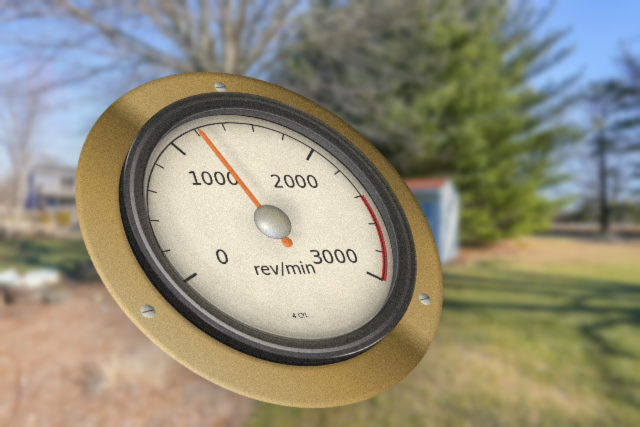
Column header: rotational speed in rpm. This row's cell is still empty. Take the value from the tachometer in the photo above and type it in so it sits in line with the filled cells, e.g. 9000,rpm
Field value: 1200,rpm
